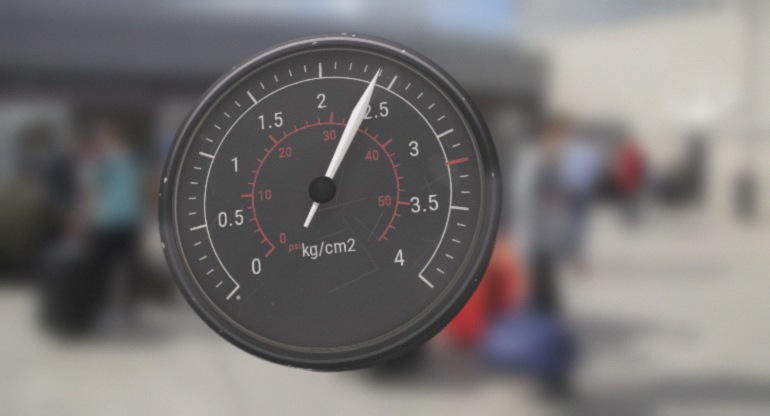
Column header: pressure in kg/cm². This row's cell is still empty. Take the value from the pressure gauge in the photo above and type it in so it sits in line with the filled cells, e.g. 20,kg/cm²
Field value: 2.4,kg/cm²
